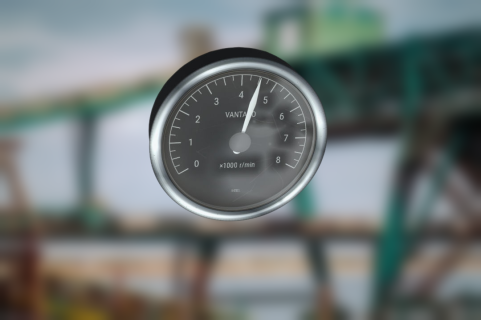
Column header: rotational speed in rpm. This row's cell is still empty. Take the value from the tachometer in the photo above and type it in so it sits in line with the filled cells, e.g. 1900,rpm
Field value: 4500,rpm
